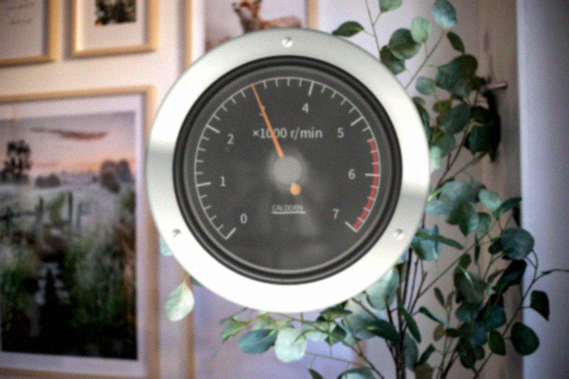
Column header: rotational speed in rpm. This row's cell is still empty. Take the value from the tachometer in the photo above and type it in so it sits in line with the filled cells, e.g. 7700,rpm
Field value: 3000,rpm
